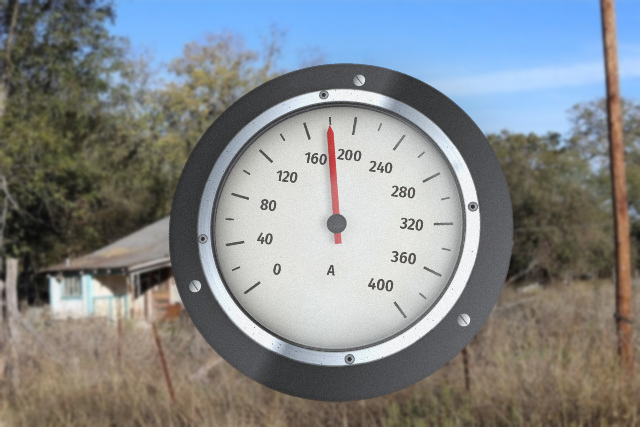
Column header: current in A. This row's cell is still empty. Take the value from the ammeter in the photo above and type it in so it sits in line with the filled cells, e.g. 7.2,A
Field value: 180,A
